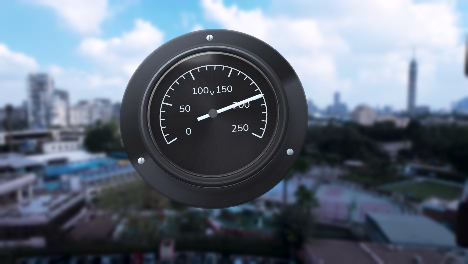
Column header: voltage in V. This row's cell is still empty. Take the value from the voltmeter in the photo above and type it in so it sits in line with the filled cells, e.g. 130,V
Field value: 200,V
